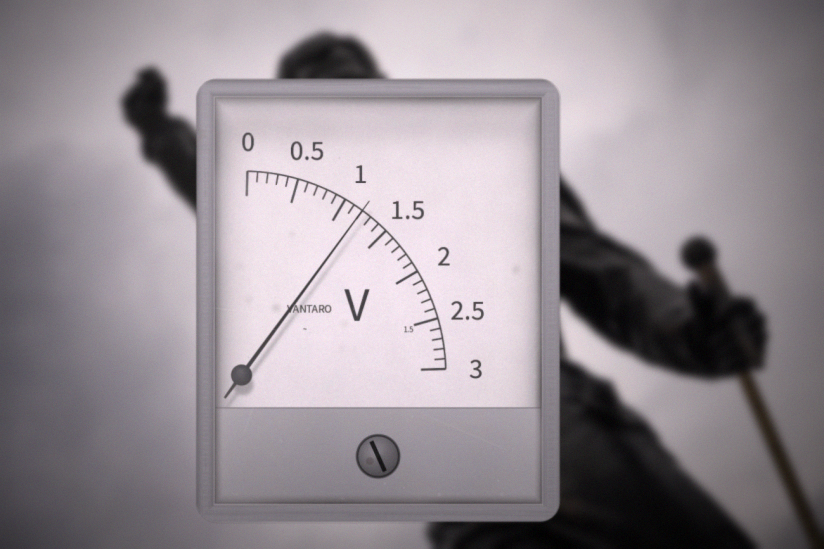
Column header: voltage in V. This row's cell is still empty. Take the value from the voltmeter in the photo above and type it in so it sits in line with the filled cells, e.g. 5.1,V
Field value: 1.2,V
